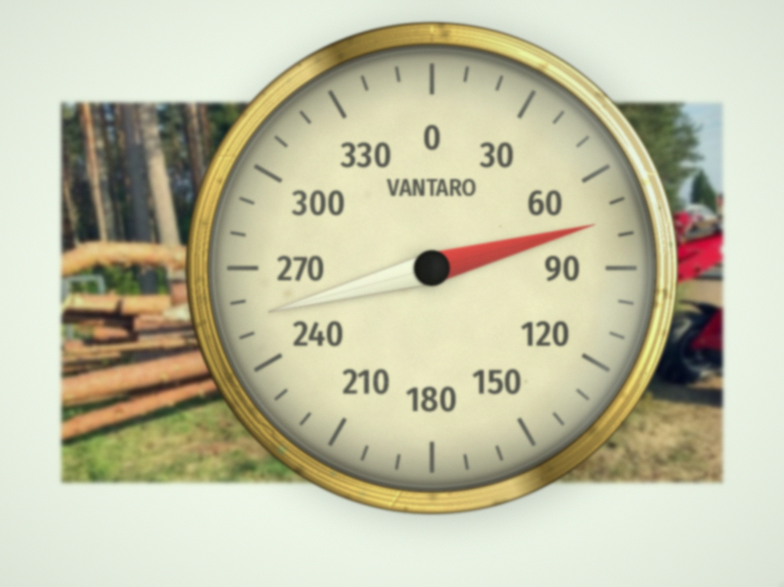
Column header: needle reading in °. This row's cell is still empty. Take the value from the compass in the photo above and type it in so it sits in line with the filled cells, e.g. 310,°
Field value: 75,°
